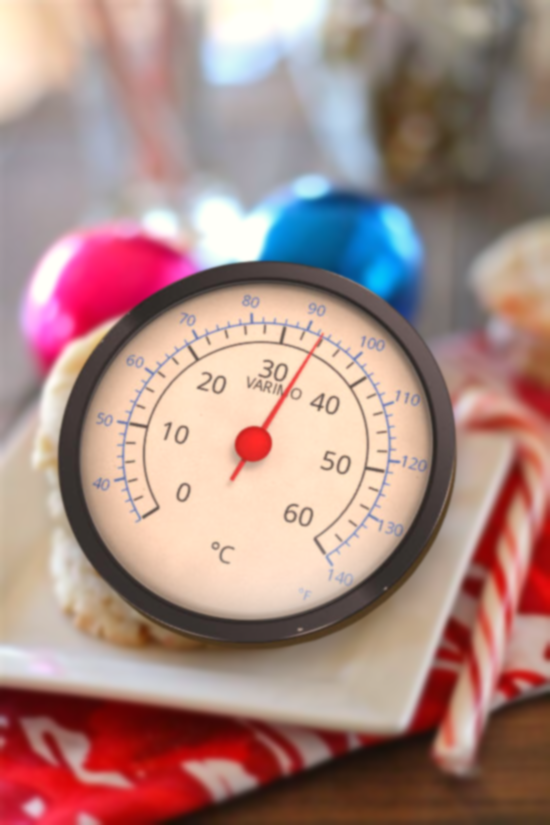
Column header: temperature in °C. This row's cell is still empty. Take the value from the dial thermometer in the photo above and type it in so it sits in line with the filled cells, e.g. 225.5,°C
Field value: 34,°C
